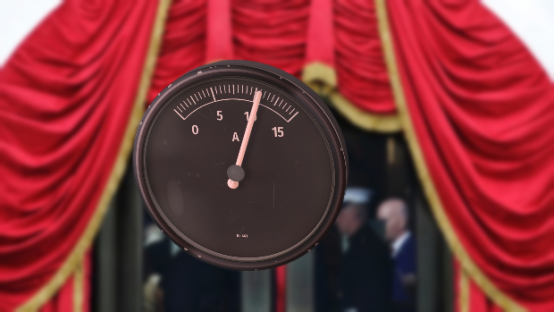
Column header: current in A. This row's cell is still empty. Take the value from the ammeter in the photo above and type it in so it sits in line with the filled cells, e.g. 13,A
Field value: 10.5,A
